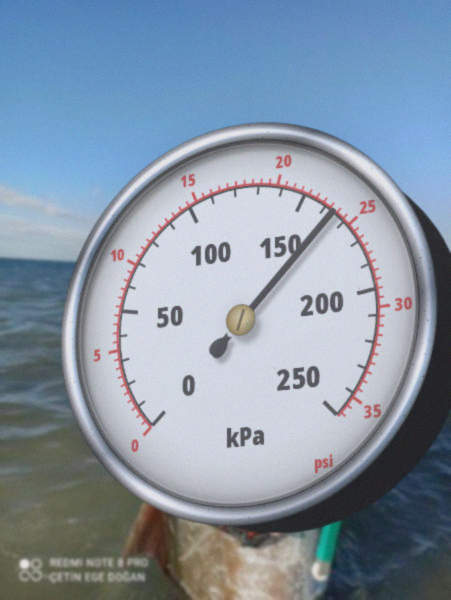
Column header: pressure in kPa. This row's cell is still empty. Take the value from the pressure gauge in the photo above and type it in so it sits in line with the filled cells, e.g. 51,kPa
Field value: 165,kPa
